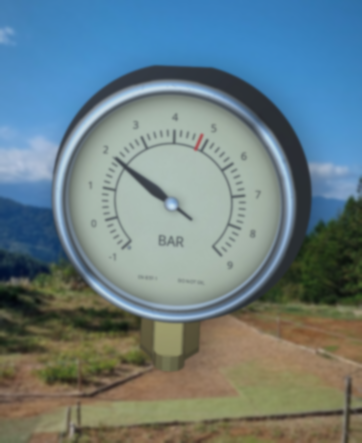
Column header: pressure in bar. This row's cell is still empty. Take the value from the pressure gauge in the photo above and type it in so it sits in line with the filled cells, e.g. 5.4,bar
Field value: 2,bar
